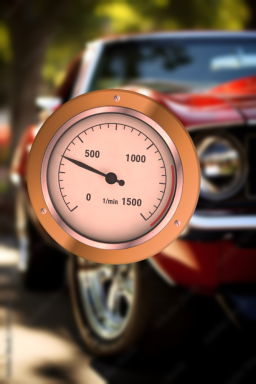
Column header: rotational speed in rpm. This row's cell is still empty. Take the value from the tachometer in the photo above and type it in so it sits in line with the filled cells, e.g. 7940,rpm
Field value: 350,rpm
